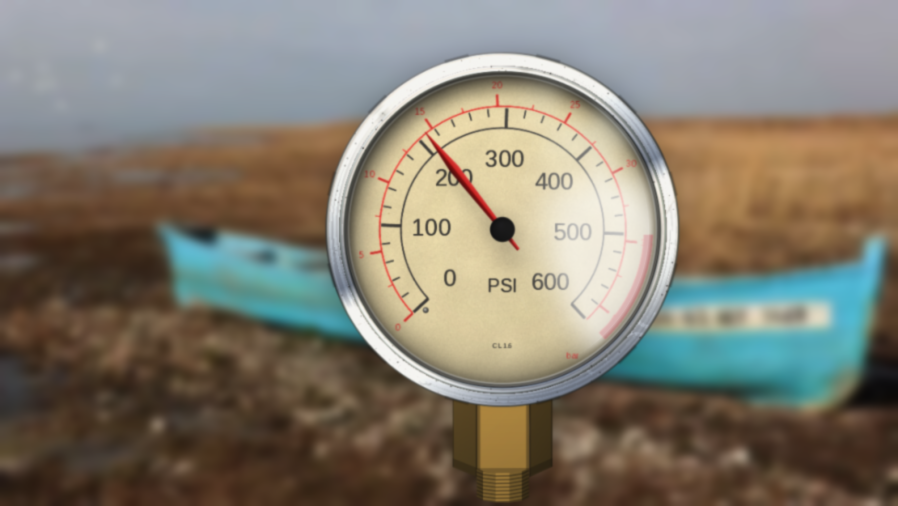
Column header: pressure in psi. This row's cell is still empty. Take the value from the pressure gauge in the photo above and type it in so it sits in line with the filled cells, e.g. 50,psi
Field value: 210,psi
